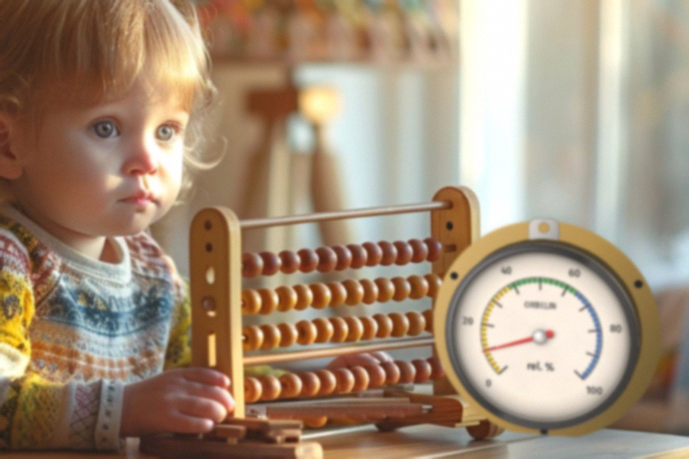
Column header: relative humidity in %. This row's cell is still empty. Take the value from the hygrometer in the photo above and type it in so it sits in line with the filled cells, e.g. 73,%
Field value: 10,%
